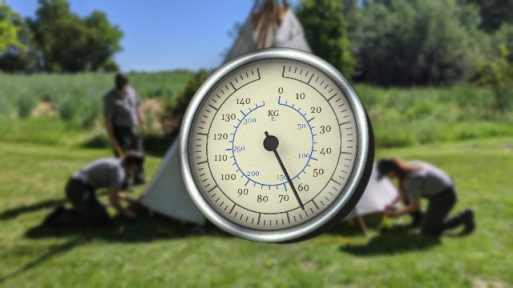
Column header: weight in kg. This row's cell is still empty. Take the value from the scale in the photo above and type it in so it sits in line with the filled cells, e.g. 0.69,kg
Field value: 64,kg
